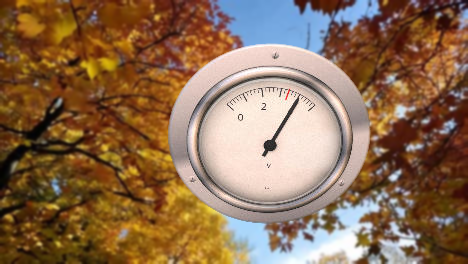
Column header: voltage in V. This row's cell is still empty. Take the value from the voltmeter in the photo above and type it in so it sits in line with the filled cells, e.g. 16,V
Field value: 4,V
